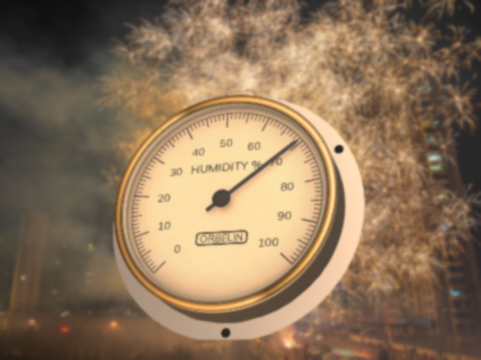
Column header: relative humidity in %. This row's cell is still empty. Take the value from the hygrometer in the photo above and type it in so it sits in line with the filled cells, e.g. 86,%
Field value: 70,%
